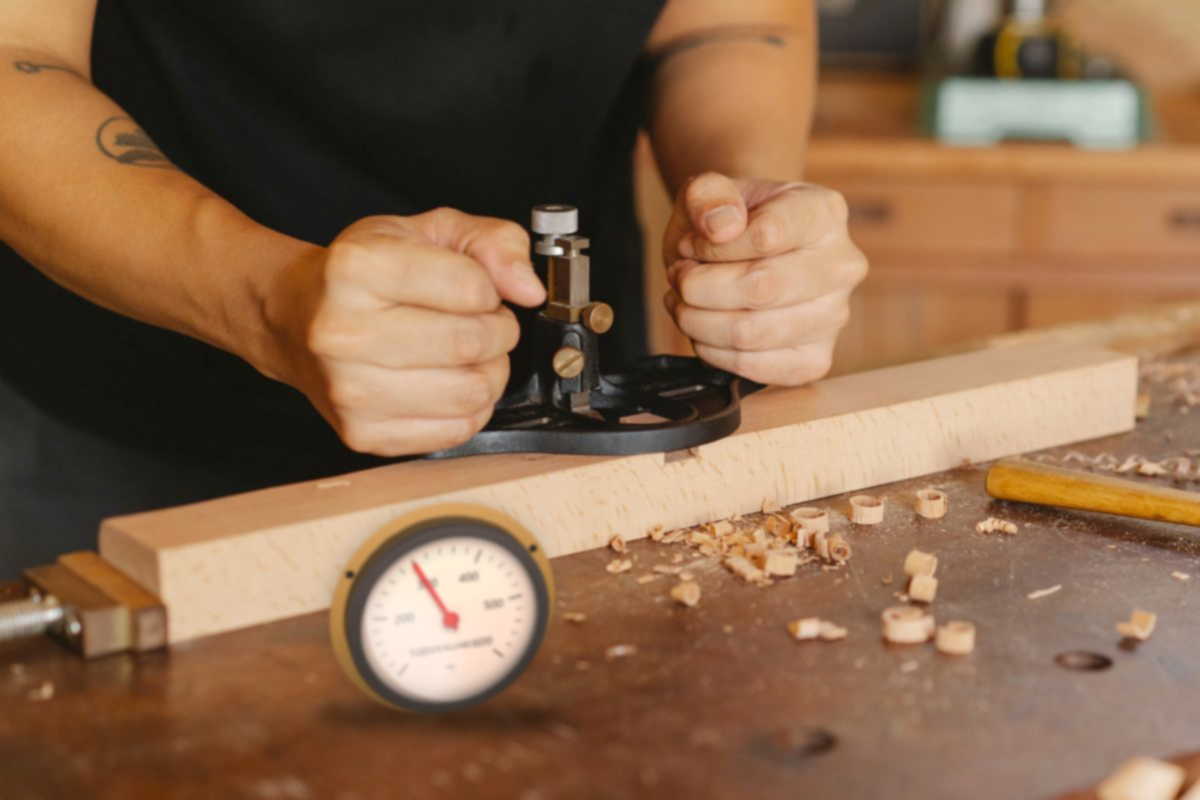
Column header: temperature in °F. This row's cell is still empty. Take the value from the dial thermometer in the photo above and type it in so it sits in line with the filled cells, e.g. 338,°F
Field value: 300,°F
